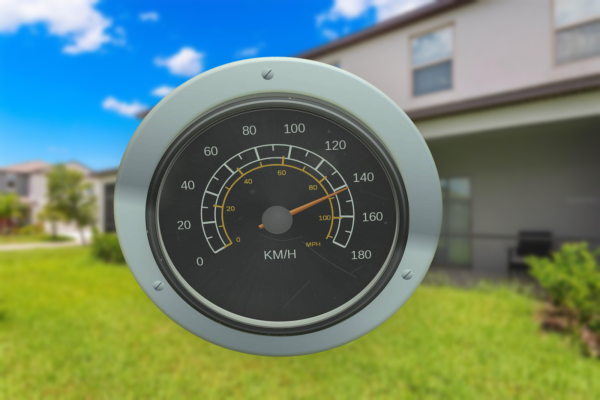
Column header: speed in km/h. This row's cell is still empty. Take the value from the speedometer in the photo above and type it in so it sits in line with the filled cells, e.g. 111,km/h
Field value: 140,km/h
